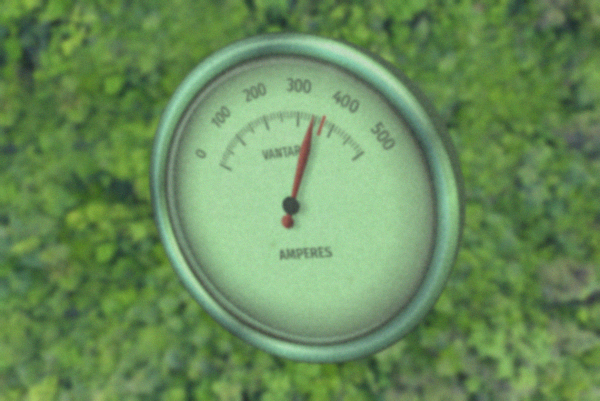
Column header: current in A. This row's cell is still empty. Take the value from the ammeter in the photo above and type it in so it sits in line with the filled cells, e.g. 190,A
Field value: 350,A
